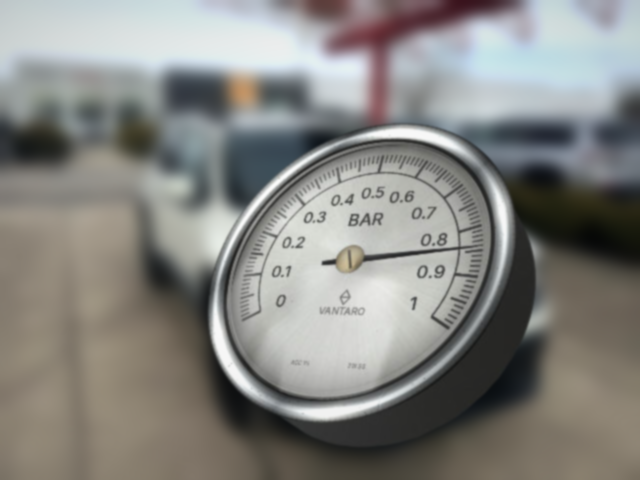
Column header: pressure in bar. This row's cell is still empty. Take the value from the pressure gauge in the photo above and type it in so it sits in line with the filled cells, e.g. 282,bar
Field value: 0.85,bar
